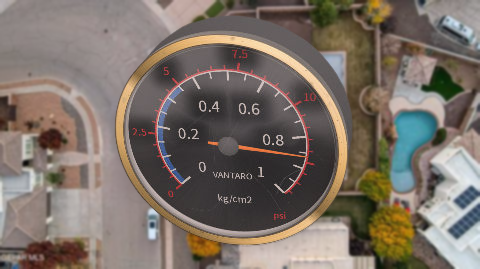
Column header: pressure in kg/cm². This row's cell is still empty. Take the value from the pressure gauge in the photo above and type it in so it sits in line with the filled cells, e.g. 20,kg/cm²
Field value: 0.85,kg/cm²
